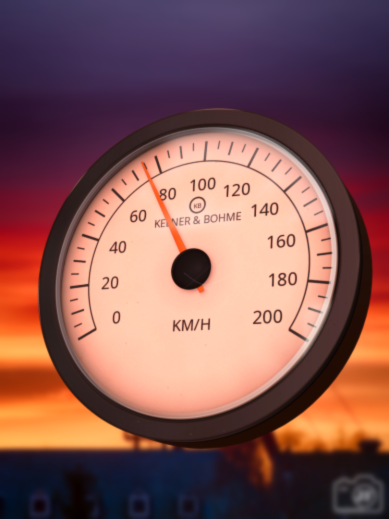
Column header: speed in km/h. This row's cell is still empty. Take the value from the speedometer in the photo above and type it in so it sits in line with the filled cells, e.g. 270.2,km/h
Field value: 75,km/h
